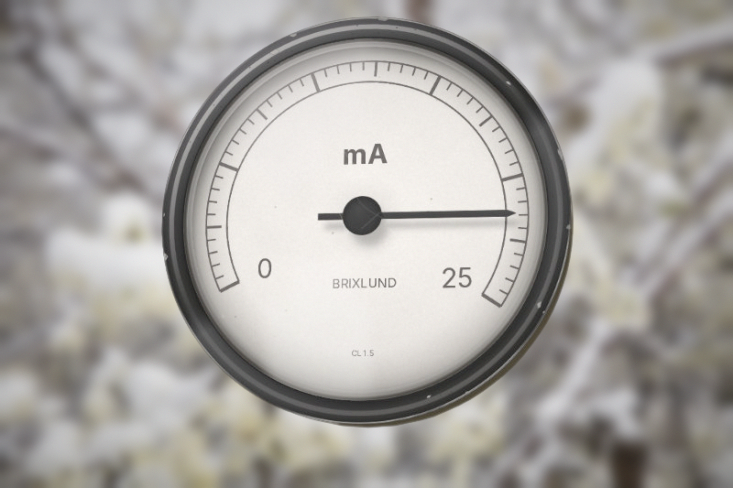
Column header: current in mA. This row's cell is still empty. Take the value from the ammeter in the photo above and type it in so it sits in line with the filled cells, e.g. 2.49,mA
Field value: 21.5,mA
